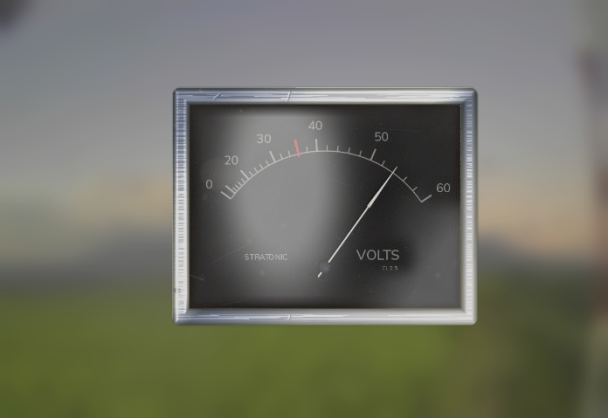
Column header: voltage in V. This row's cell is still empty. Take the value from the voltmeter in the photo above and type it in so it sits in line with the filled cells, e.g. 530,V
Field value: 54,V
